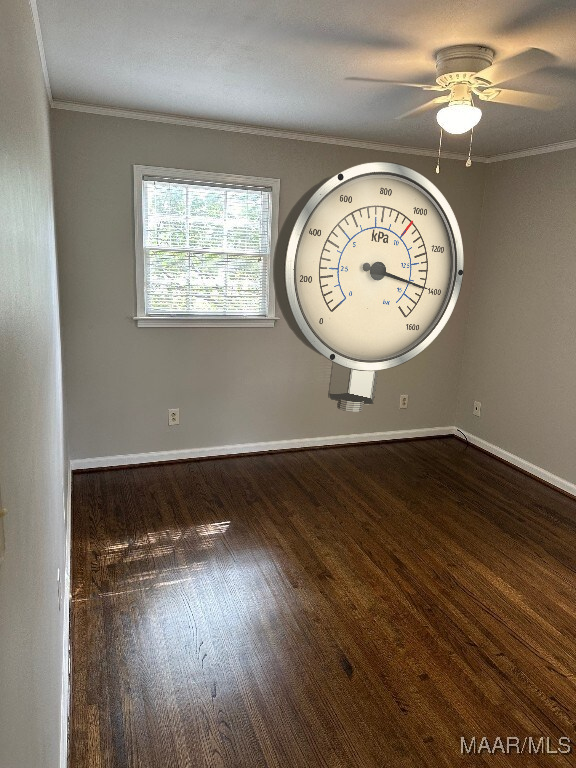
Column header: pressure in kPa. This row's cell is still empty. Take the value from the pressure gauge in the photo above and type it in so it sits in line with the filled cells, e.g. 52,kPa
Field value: 1400,kPa
